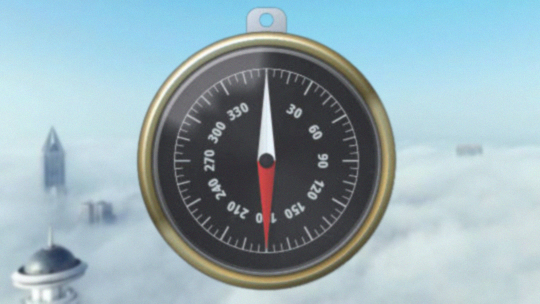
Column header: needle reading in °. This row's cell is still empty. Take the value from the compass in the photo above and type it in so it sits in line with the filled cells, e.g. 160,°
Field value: 180,°
